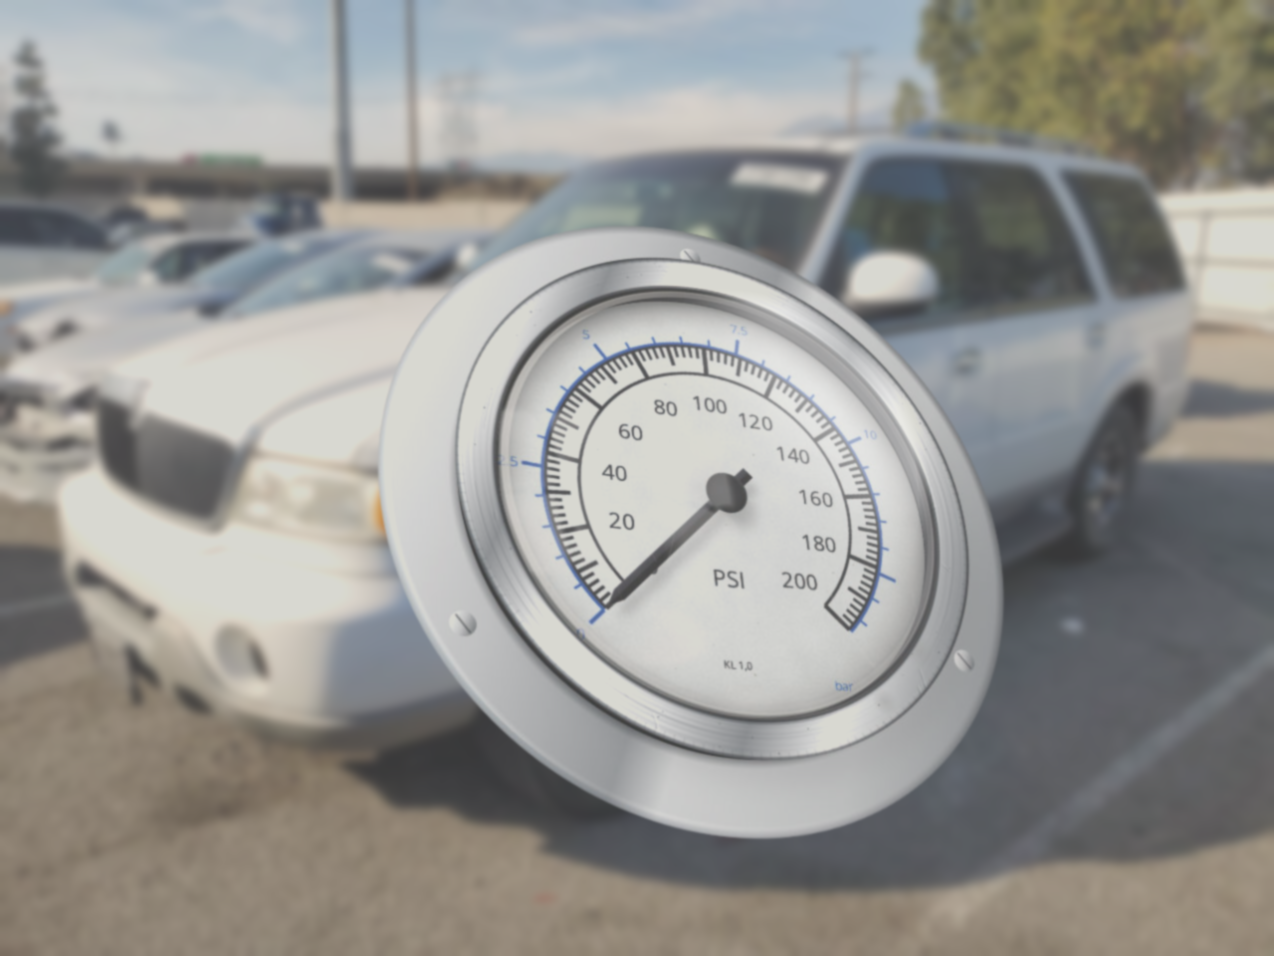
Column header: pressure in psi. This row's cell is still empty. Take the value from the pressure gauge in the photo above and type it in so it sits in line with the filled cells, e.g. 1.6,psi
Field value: 0,psi
